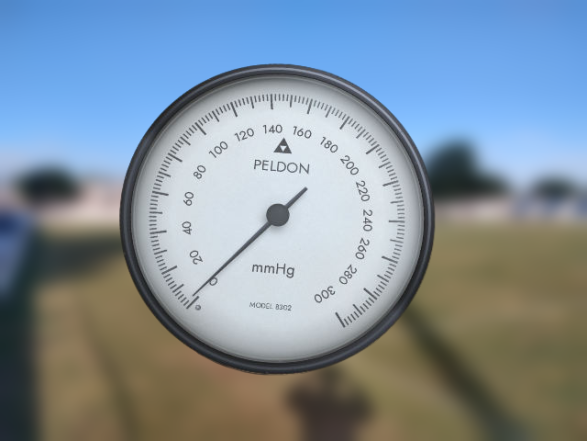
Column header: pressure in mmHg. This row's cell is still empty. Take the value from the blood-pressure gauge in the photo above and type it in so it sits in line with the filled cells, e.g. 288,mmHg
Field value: 2,mmHg
